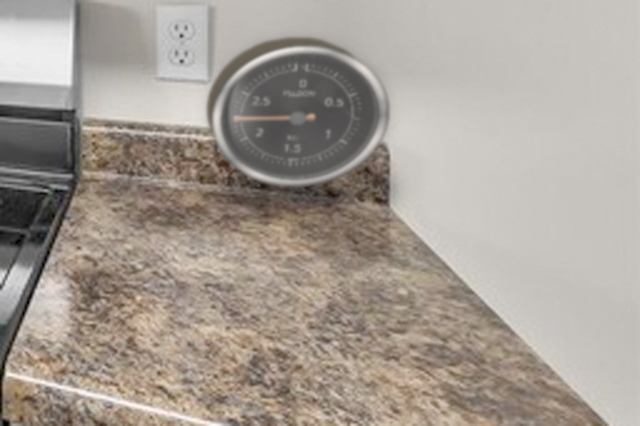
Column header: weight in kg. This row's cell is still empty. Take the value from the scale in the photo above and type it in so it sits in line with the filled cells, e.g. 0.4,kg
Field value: 2.25,kg
